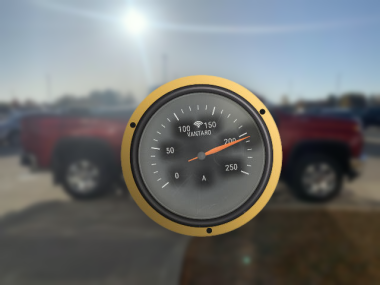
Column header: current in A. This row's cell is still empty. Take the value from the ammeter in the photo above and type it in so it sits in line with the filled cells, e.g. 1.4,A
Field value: 205,A
